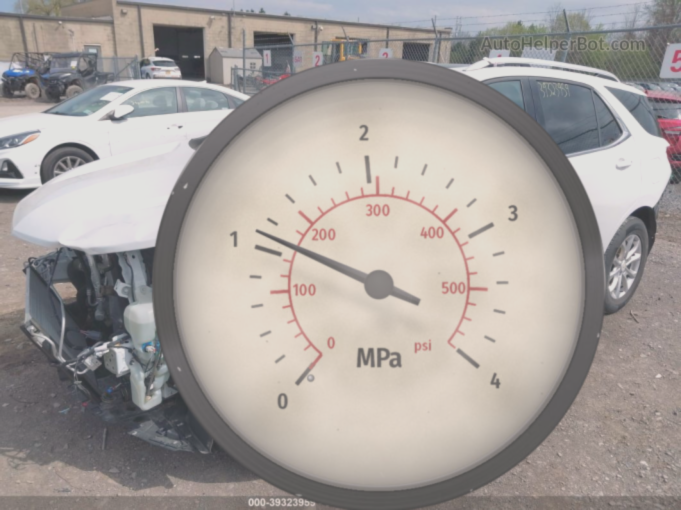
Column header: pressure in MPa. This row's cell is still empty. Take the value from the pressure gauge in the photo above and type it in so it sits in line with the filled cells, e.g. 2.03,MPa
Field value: 1.1,MPa
